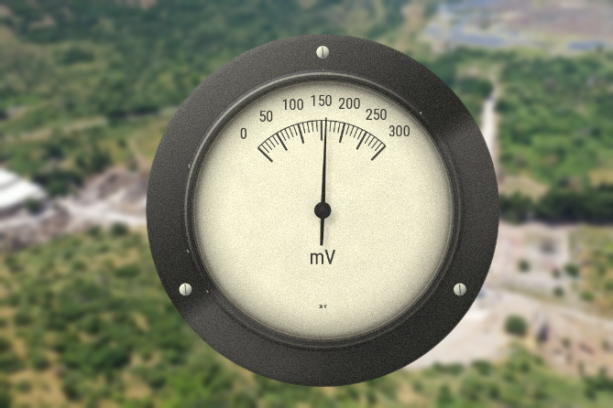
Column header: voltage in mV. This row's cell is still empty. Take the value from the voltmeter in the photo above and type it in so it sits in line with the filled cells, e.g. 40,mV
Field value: 160,mV
